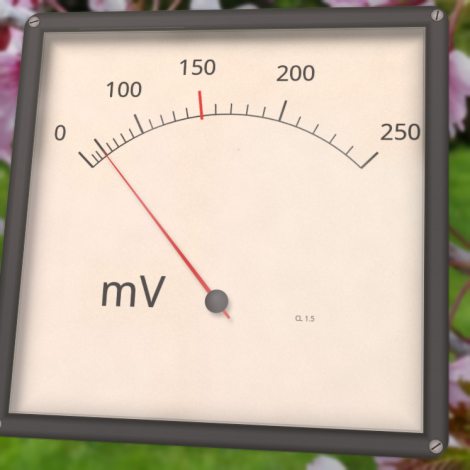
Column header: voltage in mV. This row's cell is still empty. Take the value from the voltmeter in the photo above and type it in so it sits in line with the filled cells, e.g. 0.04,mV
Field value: 50,mV
